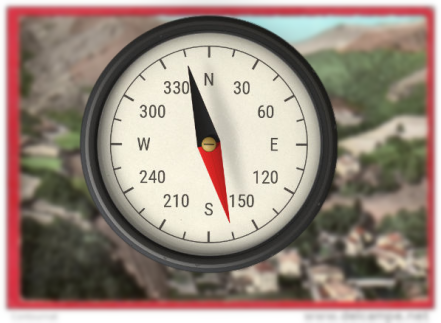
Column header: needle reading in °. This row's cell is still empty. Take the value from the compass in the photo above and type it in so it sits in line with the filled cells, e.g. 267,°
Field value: 165,°
